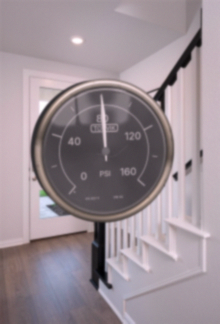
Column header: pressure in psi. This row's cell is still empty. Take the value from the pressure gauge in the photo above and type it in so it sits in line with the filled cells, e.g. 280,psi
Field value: 80,psi
